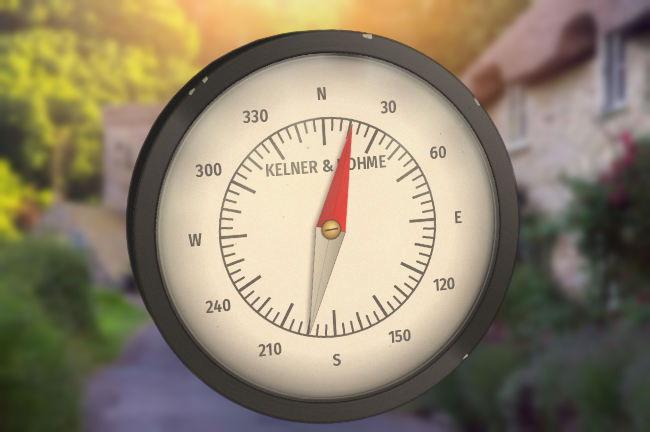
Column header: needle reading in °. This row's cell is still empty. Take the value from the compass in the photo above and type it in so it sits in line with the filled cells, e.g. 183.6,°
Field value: 15,°
